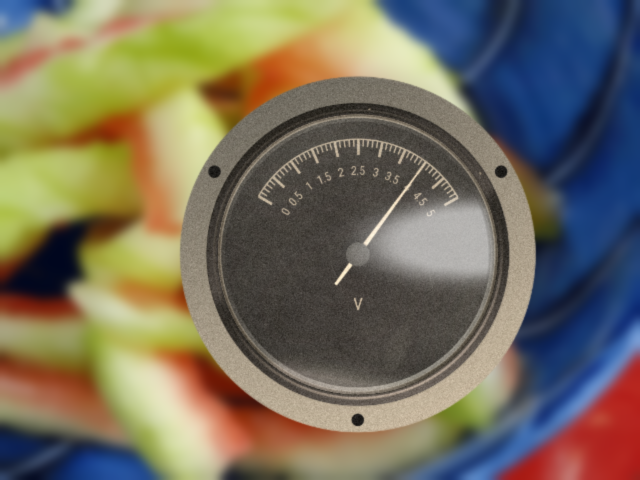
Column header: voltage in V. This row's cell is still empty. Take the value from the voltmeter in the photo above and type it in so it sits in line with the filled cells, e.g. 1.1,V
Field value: 4,V
